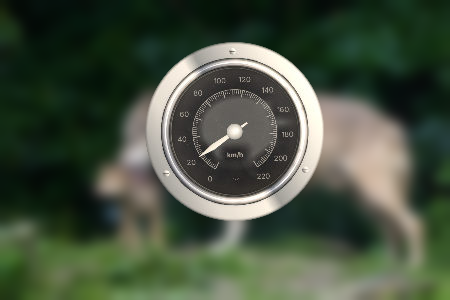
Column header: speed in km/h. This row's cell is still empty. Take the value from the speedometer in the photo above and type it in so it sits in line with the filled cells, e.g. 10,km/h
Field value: 20,km/h
